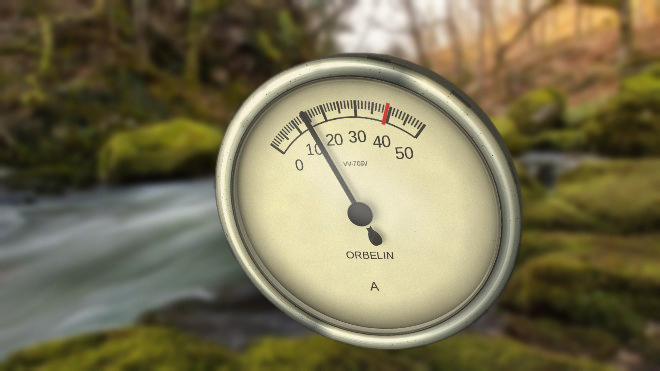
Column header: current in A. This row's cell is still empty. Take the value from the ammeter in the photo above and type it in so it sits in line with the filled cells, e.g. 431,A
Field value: 15,A
